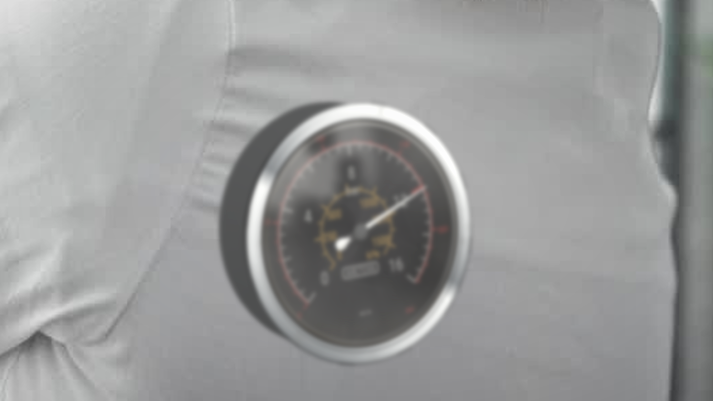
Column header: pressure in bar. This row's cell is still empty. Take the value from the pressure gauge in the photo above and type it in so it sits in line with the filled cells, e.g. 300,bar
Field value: 12,bar
